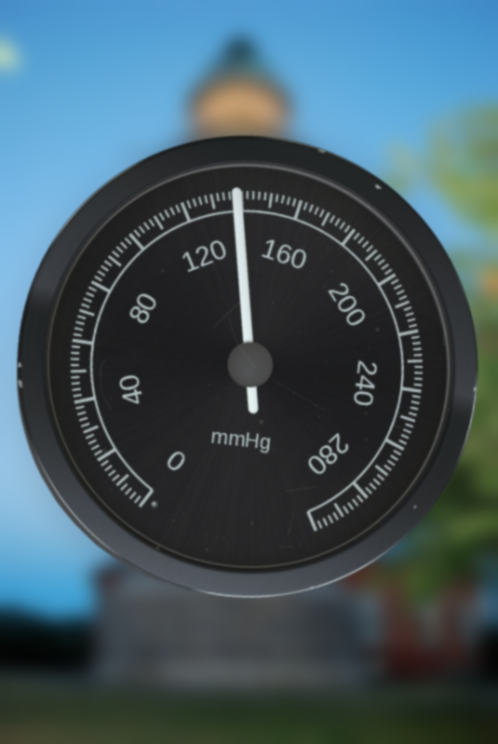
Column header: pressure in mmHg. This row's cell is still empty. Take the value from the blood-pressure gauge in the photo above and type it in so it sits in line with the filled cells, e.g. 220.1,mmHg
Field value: 138,mmHg
